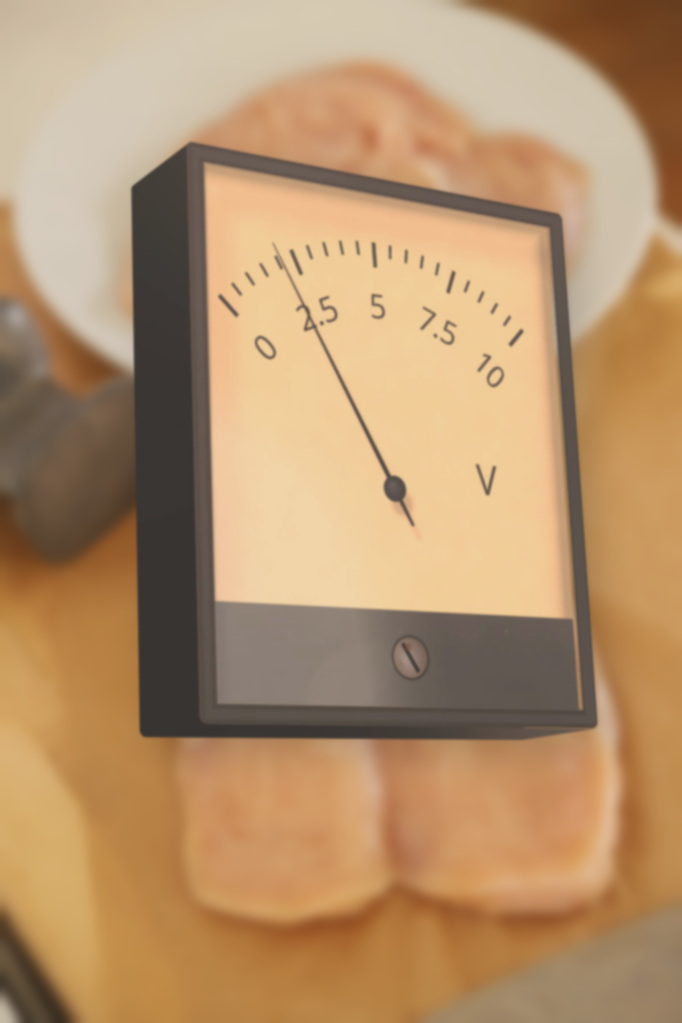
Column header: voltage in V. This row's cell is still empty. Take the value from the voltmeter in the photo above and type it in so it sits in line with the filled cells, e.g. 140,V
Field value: 2,V
